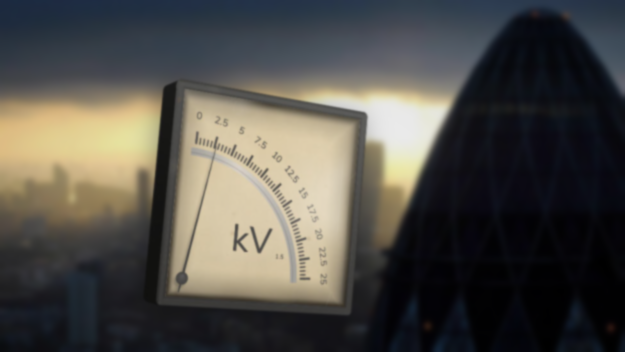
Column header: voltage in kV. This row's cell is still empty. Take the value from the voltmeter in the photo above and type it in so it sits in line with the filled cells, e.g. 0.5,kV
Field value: 2.5,kV
